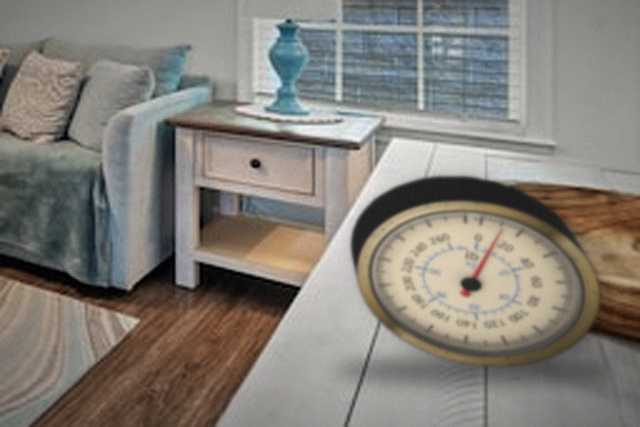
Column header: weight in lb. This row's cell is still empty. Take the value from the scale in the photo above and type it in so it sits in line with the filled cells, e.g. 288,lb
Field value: 10,lb
